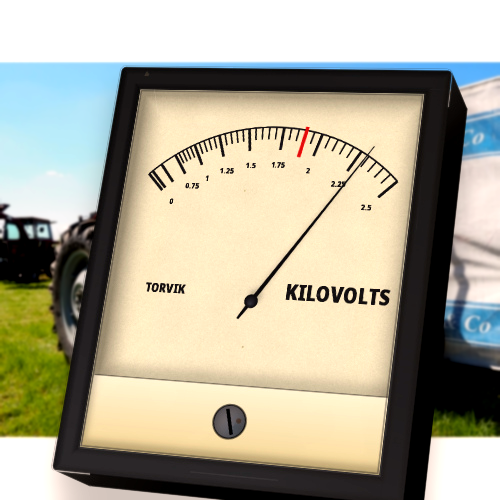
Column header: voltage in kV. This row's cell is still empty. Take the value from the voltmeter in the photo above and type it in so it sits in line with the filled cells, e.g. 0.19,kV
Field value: 2.3,kV
